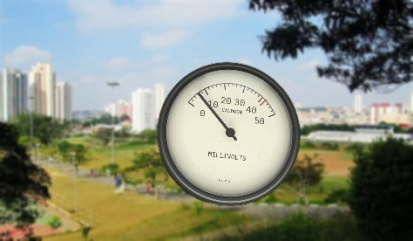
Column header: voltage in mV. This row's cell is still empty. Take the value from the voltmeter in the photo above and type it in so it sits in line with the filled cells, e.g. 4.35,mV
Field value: 6,mV
